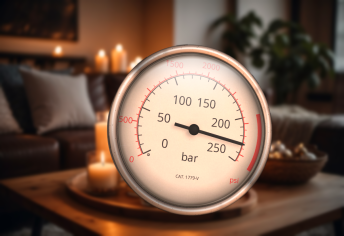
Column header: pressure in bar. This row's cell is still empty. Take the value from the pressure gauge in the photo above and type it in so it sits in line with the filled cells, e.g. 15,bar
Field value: 230,bar
